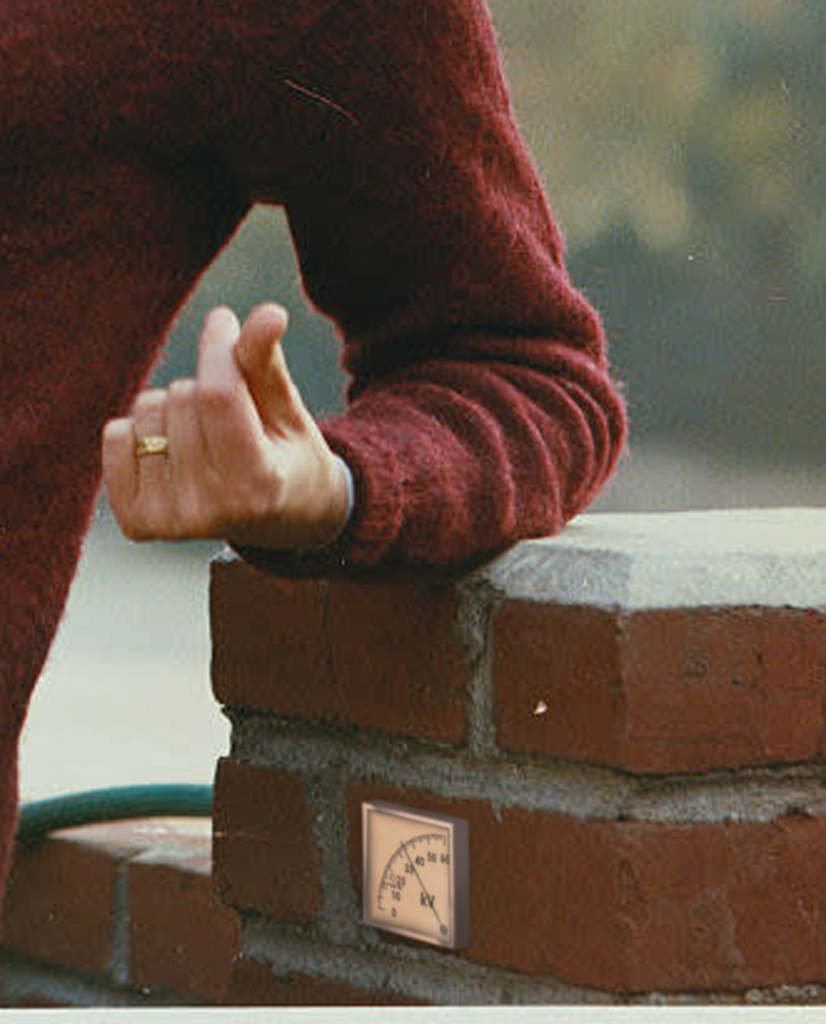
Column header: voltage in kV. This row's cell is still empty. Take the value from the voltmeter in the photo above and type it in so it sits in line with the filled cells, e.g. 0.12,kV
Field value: 35,kV
